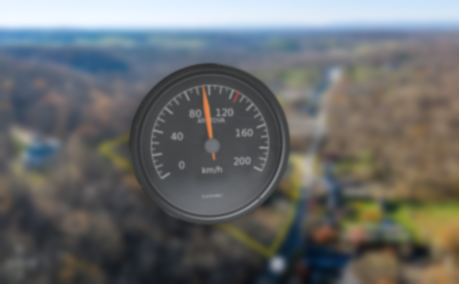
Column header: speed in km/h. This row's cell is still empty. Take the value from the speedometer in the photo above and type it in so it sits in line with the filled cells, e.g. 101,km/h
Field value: 95,km/h
